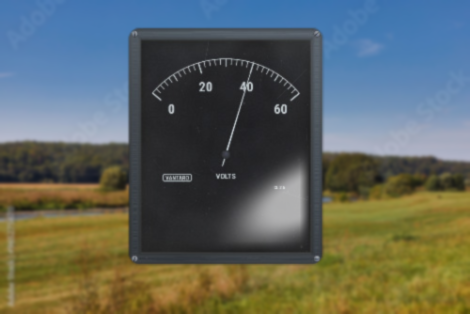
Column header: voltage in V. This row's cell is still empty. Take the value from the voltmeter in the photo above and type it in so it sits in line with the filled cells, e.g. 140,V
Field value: 40,V
